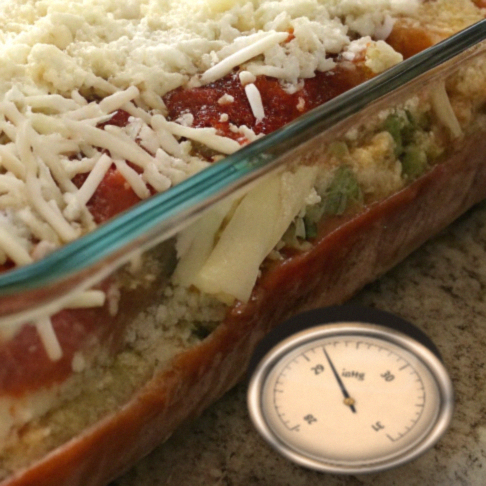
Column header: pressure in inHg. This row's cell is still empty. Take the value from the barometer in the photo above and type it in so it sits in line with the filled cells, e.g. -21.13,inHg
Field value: 29.2,inHg
